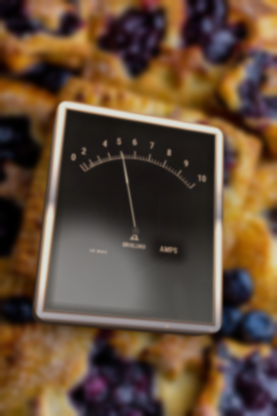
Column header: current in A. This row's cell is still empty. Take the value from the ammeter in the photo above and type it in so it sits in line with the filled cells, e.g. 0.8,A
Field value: 5,A
